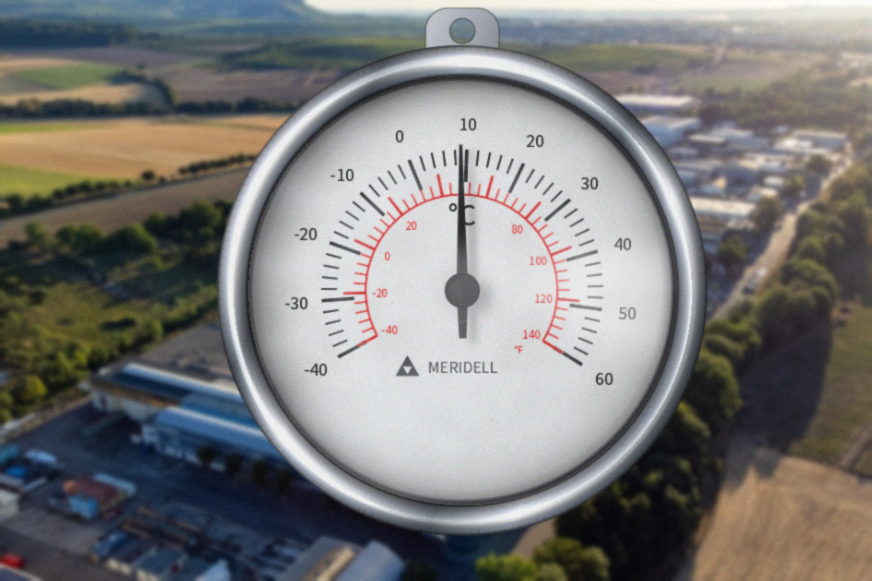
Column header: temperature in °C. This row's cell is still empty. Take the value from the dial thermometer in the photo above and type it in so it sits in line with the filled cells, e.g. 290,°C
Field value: 9,°C
